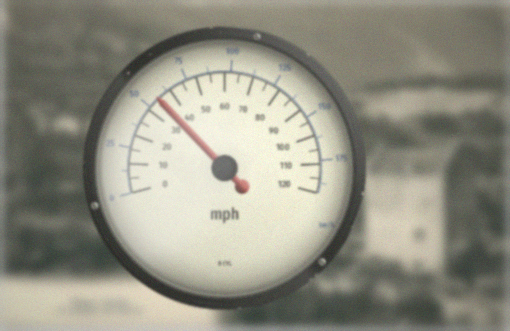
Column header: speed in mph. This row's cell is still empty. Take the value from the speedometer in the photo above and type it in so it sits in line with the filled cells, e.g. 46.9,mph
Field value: 35,mph
